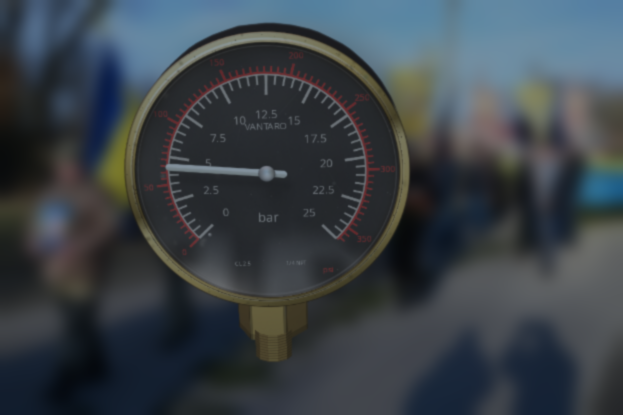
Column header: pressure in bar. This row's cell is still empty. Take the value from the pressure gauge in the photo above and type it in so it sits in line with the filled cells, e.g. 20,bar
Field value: 4.5,bar
